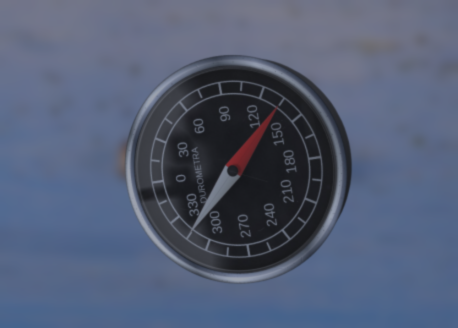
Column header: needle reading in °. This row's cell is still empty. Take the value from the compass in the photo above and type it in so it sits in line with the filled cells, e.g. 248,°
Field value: 135,°
